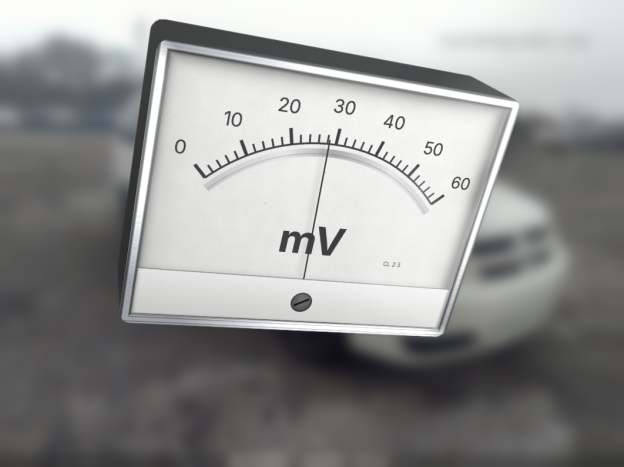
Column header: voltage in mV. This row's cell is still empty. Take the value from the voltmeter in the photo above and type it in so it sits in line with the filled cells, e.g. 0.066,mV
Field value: 28,mV
